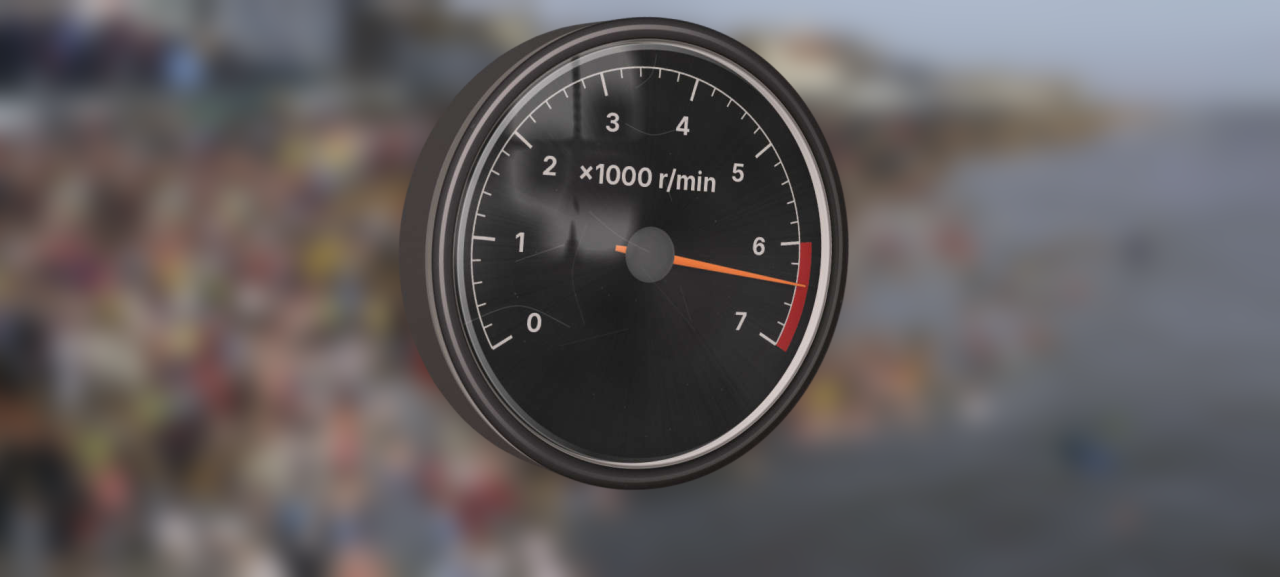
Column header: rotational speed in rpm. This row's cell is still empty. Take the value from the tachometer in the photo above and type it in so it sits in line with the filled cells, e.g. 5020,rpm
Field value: 6400,rpm
